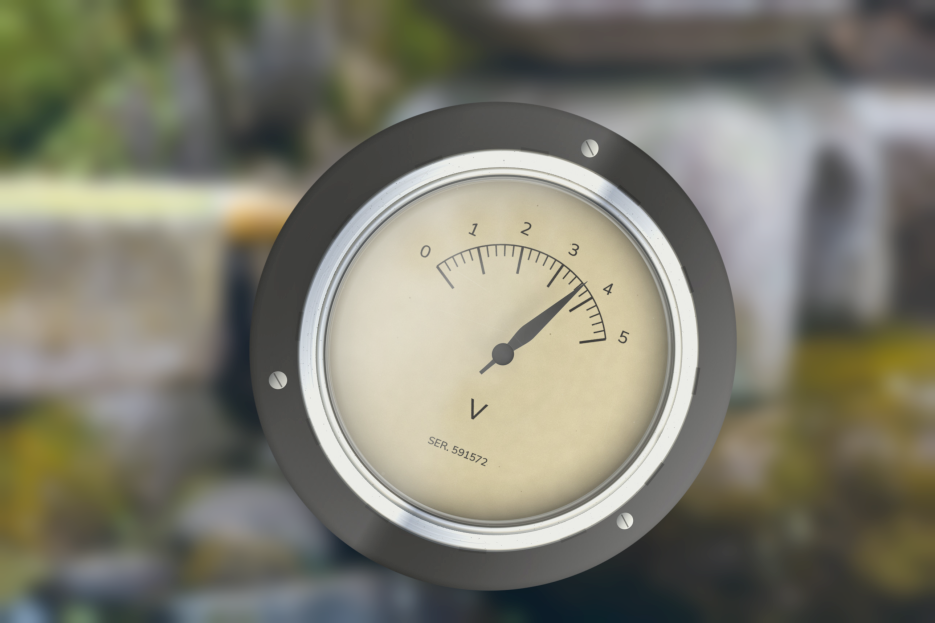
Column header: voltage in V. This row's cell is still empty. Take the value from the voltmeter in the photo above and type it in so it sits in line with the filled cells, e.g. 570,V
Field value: 3.6,V
